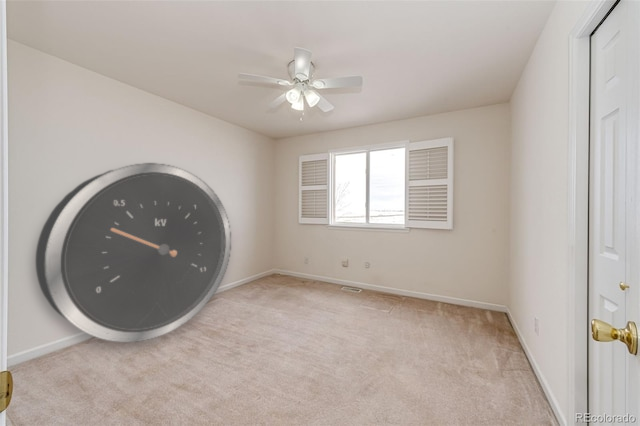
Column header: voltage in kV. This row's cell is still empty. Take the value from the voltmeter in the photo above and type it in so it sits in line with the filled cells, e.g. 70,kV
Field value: 0.35,kV
